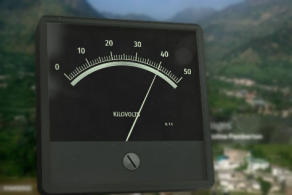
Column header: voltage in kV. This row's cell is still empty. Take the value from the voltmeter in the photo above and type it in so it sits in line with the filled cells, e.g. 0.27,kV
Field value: 40,kV
